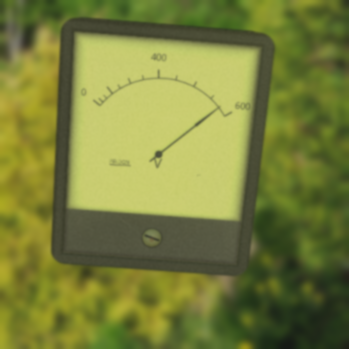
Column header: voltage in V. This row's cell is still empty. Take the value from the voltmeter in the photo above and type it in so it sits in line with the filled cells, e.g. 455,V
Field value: 575,V
